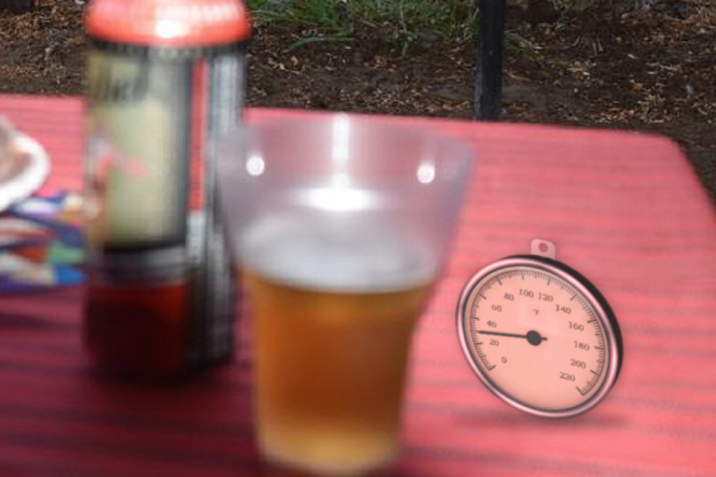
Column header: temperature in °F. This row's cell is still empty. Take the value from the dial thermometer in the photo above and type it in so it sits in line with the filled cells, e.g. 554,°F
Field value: 30,°F
